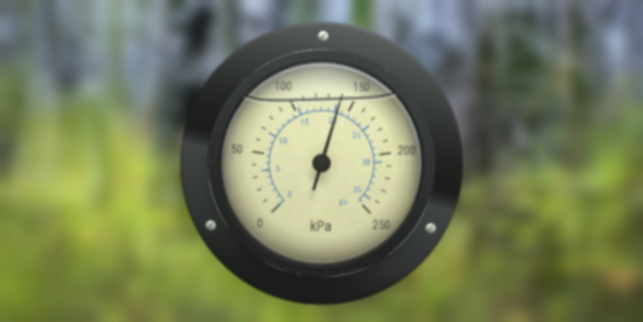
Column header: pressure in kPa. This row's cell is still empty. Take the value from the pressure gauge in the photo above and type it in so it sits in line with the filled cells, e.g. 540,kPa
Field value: 140,kPa
